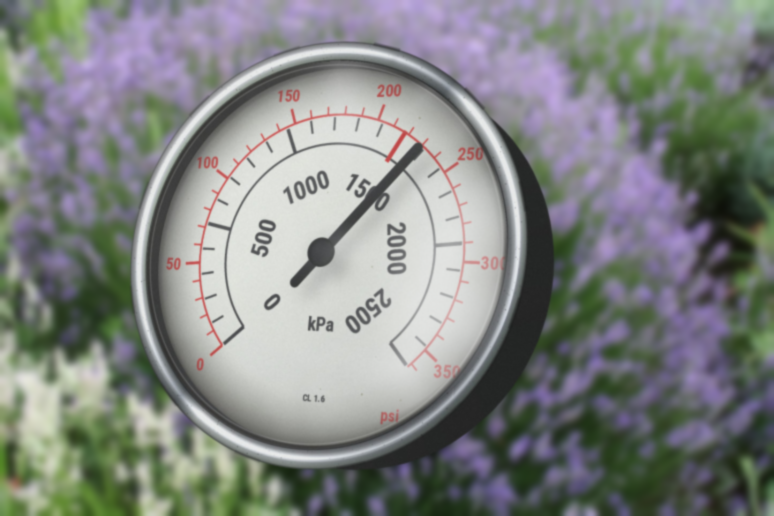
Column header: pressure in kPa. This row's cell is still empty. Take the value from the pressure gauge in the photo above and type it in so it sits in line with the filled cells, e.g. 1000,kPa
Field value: 1600,kPa
